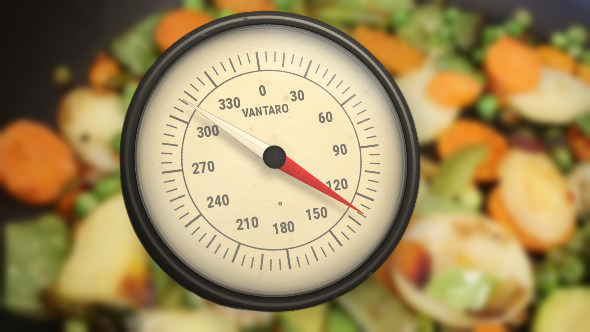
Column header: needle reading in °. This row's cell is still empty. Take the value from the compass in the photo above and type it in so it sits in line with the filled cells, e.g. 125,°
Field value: 130,°
